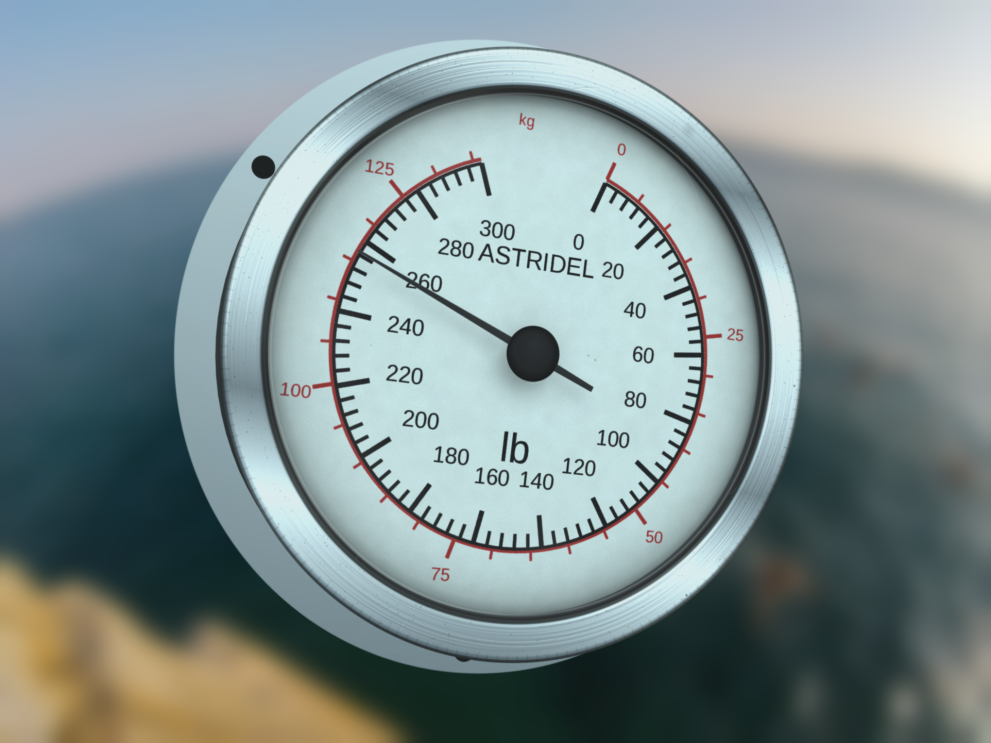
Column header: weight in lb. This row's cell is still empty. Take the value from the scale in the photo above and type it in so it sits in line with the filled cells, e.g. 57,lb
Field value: 256,lb
